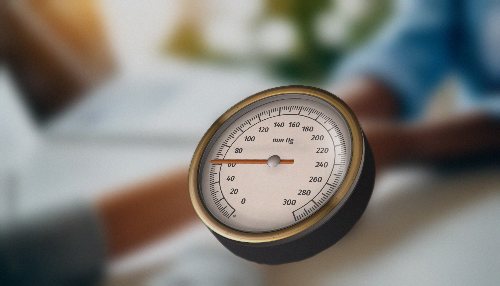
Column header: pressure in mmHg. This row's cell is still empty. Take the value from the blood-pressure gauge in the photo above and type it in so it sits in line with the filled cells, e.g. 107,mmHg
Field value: 60,mmHg
